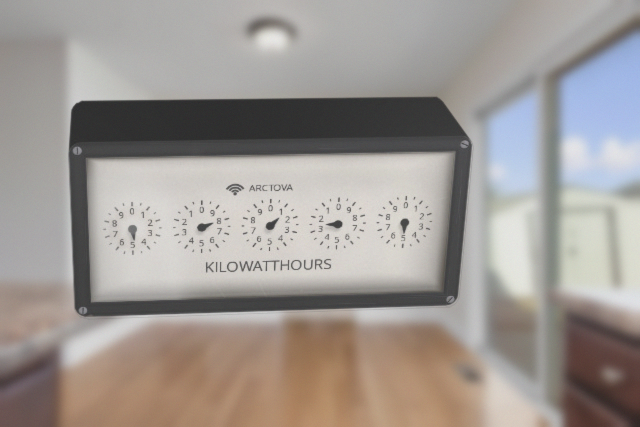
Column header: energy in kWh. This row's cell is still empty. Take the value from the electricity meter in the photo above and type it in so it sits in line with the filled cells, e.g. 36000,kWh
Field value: 48125,kWh
